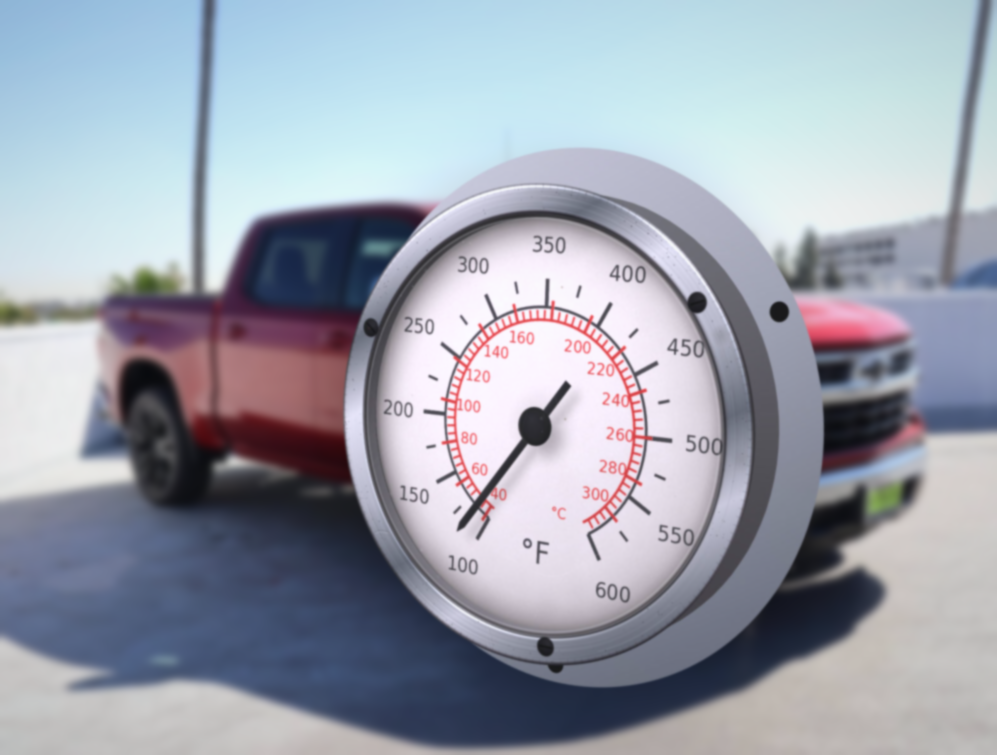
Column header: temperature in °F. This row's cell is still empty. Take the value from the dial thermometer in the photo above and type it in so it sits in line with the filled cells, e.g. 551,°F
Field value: 112.5,°F
